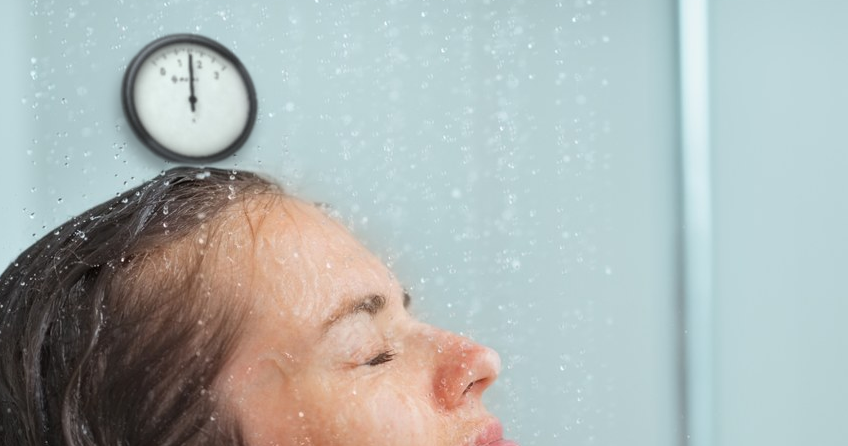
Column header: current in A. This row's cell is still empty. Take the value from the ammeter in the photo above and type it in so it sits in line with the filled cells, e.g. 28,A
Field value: 1.5,A
